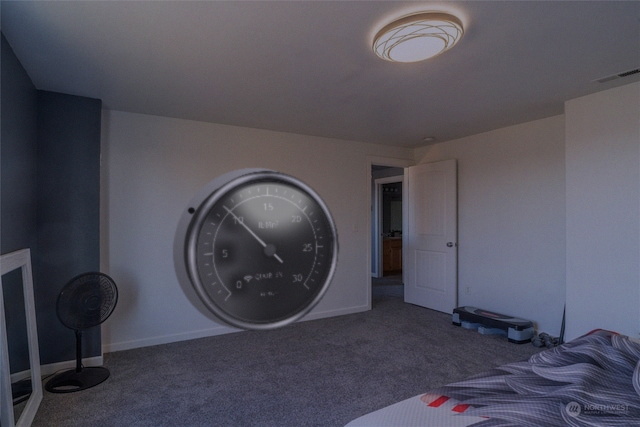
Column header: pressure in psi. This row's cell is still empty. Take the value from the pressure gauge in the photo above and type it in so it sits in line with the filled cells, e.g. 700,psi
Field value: 10,psi
